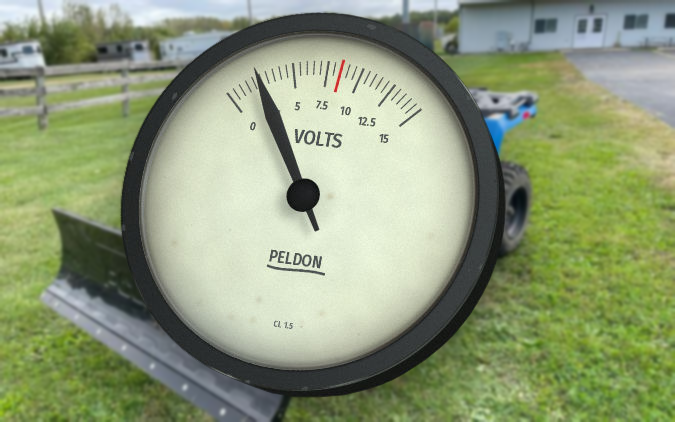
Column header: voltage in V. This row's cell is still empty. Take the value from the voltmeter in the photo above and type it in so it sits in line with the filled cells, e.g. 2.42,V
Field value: 2.5,V
